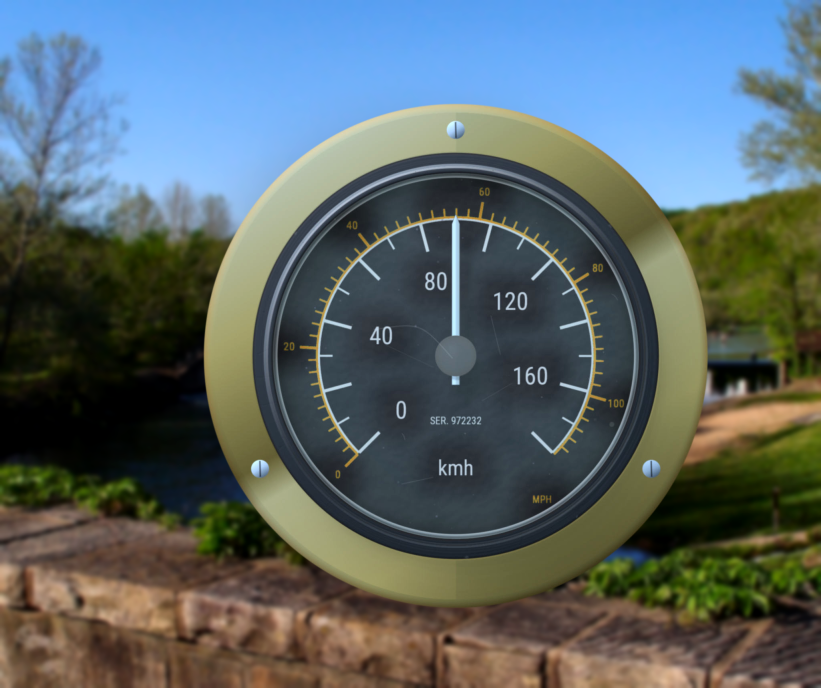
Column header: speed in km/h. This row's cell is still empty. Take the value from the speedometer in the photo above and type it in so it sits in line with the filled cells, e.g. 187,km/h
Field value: 90,km/h
